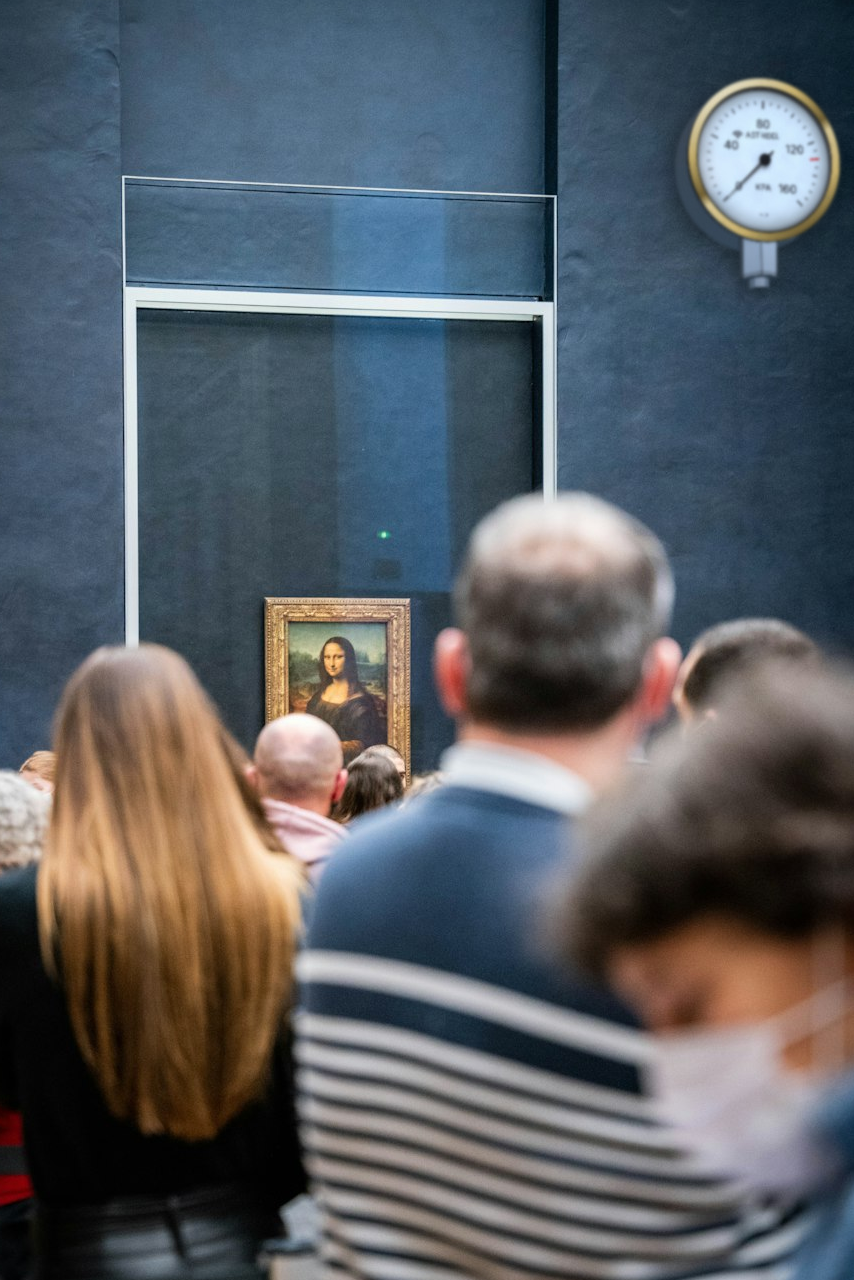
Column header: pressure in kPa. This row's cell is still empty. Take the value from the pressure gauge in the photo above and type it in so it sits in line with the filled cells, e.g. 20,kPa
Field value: 0,kPa
